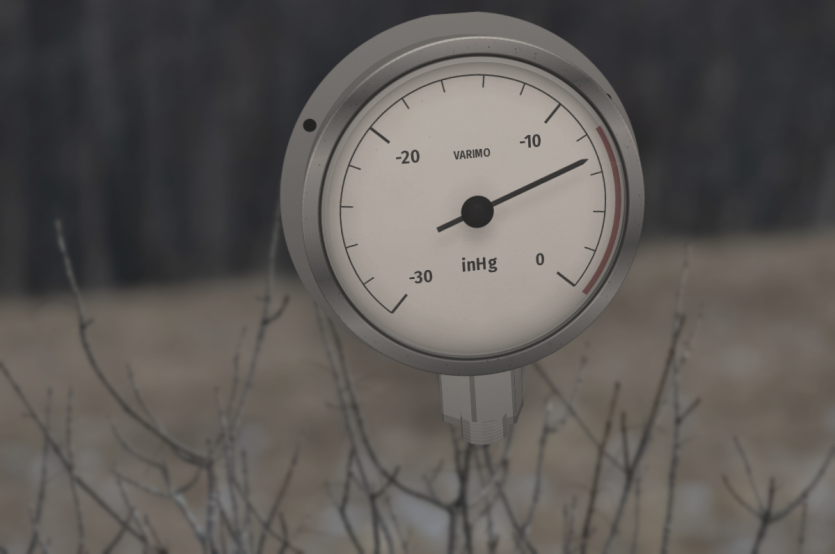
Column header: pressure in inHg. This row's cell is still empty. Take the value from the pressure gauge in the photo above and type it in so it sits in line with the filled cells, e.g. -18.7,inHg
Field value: -7,inHg
